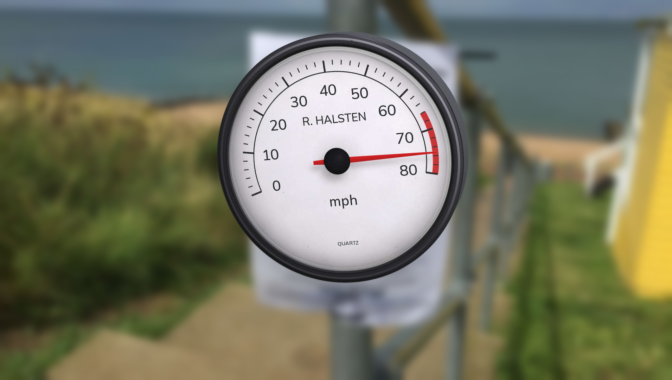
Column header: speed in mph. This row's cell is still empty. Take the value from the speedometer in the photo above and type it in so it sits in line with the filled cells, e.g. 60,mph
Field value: 75,mph
